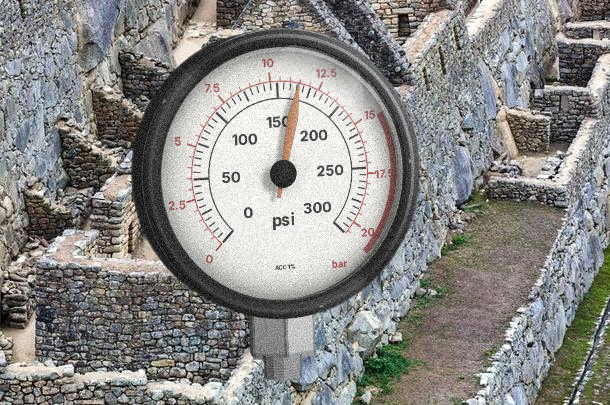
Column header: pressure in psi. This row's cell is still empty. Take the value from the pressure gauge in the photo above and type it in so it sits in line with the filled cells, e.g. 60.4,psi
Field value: 165,psi
